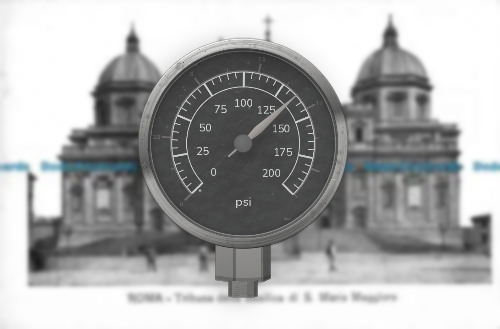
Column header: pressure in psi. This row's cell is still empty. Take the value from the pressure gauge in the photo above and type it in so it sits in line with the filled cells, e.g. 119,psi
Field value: 135,psi
